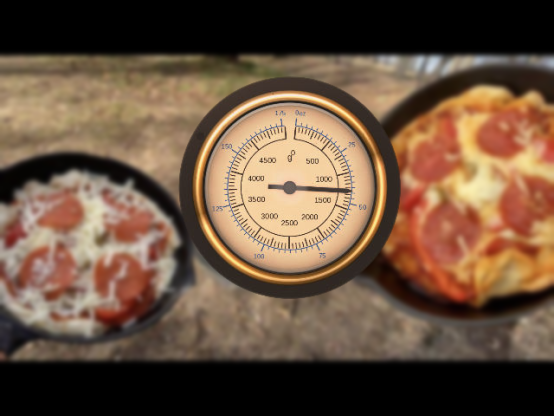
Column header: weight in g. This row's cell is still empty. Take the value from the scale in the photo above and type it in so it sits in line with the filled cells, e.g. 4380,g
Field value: 1250,g
